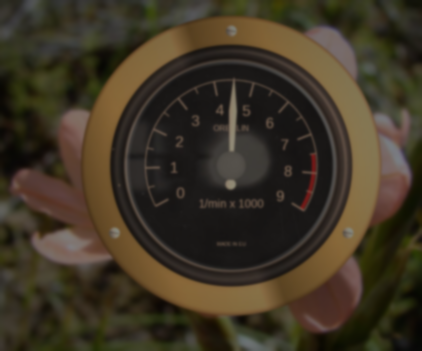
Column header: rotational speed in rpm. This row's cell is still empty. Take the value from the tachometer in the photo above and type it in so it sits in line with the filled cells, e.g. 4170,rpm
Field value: 4500,rpm
